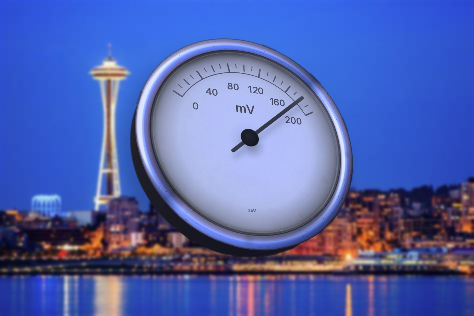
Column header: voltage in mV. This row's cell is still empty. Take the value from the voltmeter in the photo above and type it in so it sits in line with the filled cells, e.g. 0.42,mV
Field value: 180,mV
